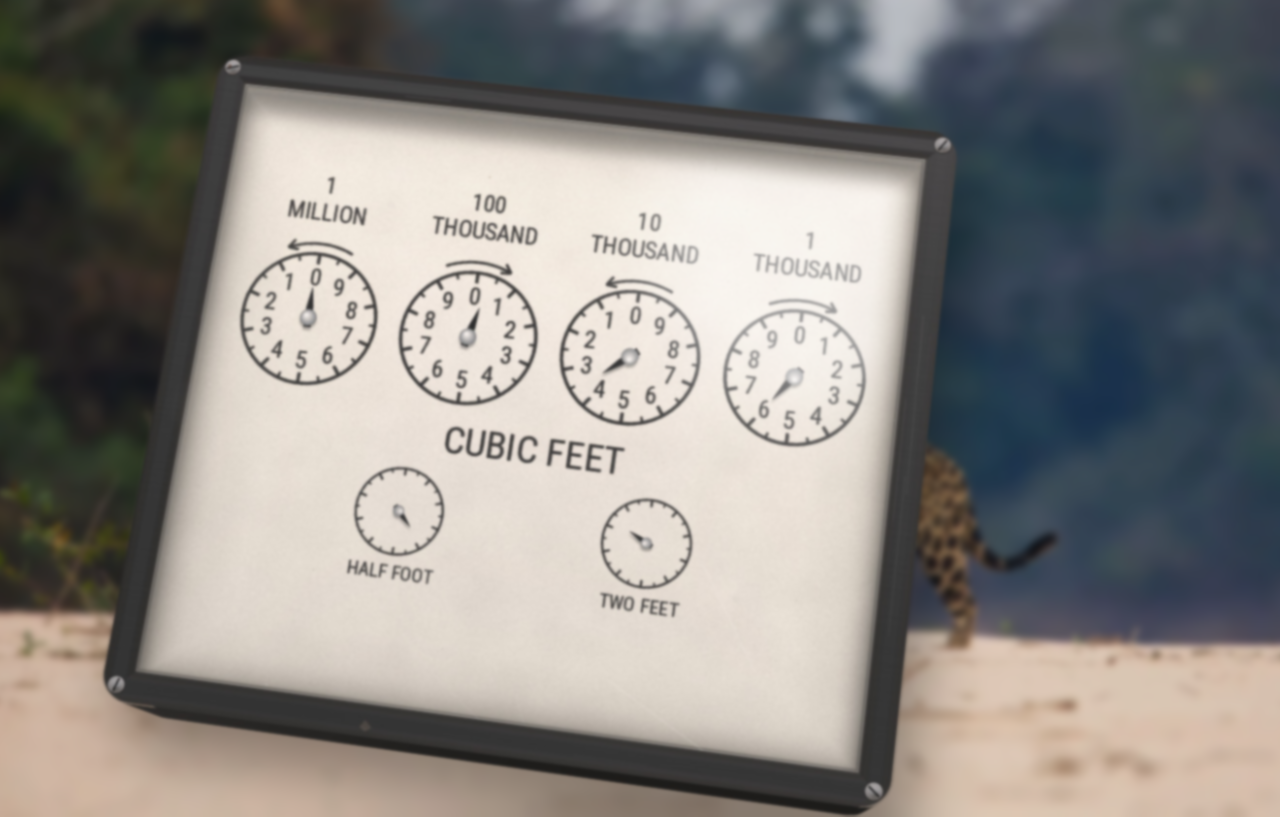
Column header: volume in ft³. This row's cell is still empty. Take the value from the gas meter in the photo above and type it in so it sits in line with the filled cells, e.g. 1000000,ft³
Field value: 3600,ft³
